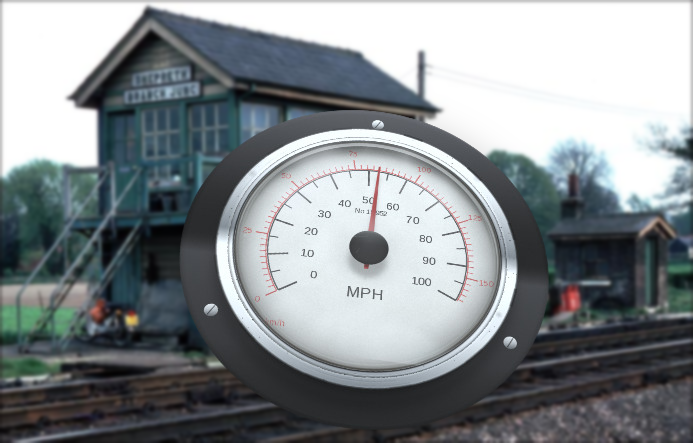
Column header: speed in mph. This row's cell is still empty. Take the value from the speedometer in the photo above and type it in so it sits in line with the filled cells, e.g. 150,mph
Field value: 52.5,mph
